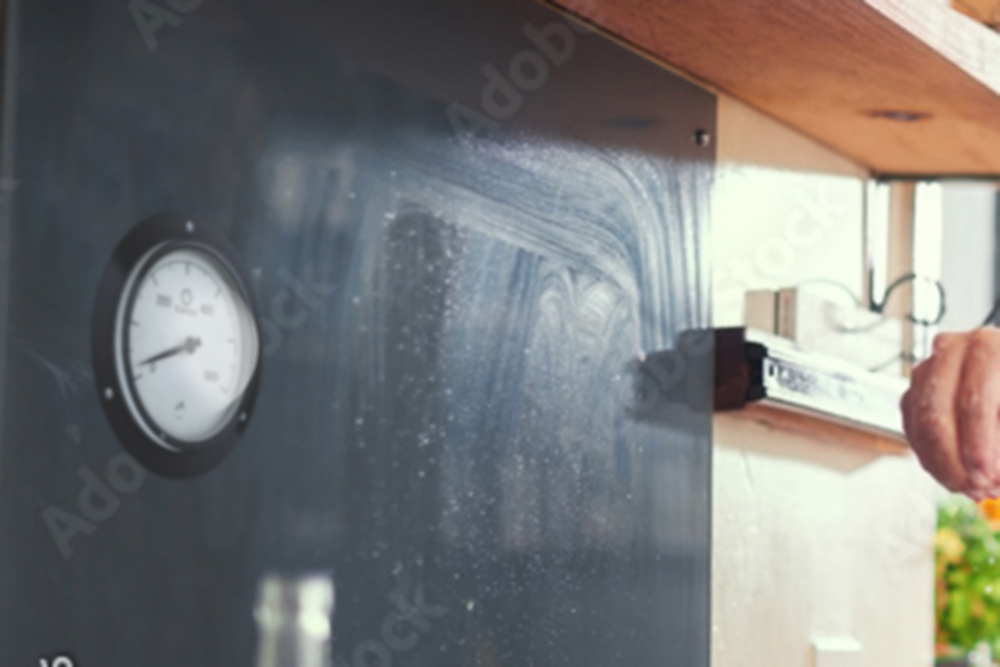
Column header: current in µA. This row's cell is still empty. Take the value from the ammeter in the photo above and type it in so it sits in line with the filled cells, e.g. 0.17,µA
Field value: 25,µA
